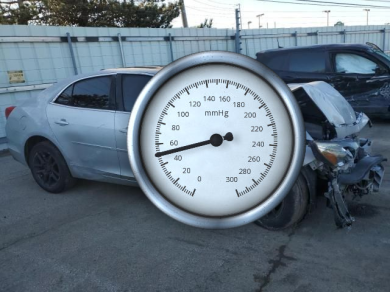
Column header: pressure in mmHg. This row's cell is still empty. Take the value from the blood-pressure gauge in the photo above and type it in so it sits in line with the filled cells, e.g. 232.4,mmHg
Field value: 50,mmHg
